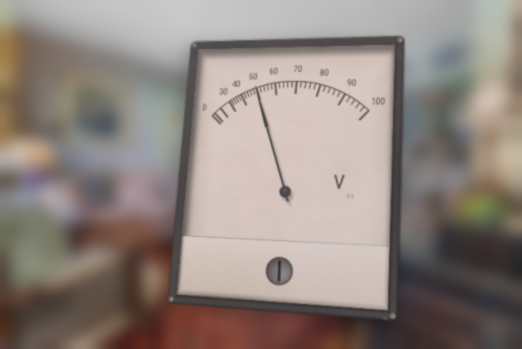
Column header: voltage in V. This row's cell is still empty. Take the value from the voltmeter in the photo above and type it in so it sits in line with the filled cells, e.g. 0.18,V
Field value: 50,V
